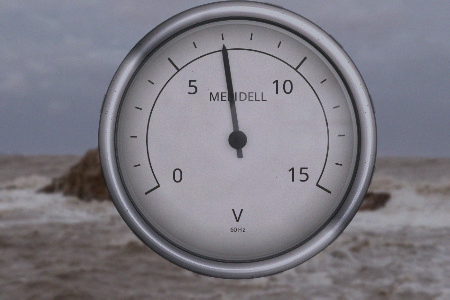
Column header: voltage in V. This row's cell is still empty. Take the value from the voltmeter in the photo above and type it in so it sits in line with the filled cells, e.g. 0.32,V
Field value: 7,V
